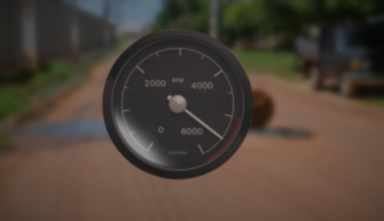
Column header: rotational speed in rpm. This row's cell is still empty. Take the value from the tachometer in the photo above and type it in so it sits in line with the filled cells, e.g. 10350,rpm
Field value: 5500,rpm
